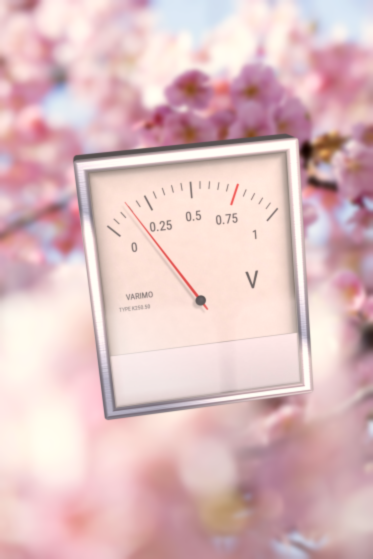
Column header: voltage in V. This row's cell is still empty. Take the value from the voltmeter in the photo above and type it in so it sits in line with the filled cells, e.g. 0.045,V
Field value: 0.15,V
